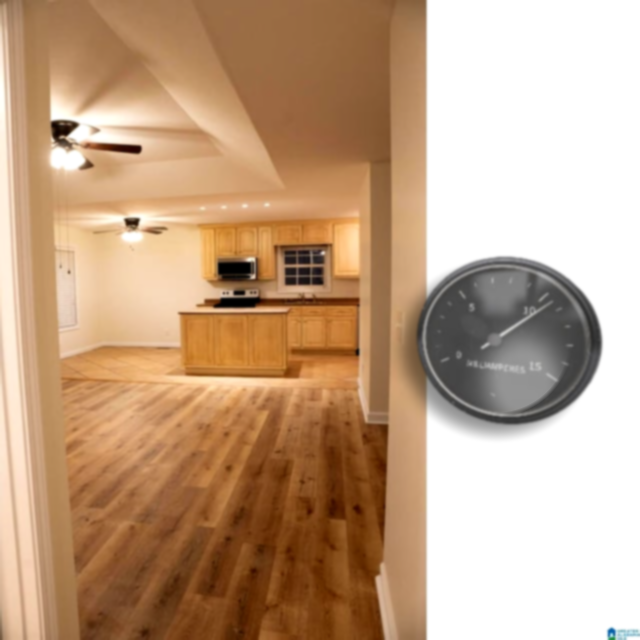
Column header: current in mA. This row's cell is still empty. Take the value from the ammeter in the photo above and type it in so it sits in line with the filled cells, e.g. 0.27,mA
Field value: 10.5,mA
